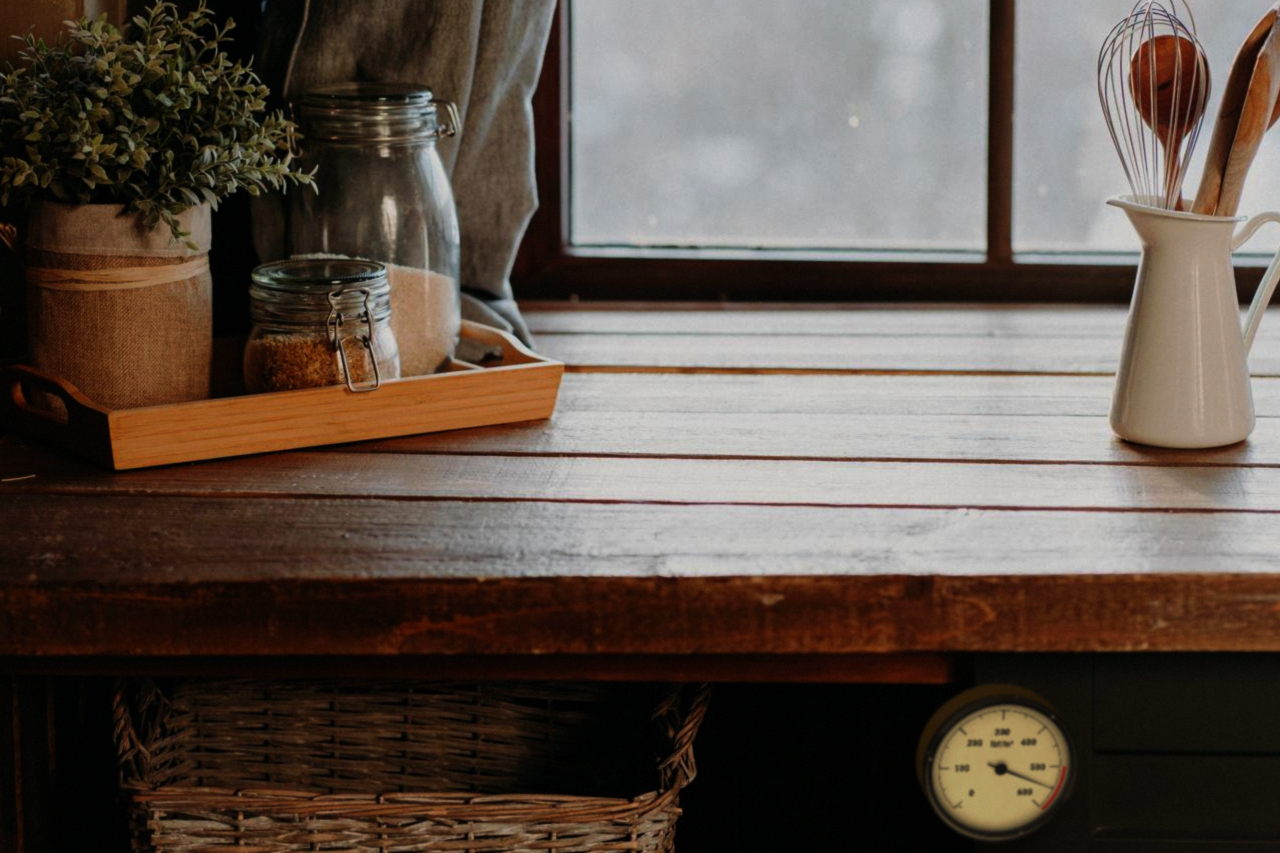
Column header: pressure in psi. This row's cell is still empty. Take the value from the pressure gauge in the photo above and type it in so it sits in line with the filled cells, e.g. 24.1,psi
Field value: 550,psi
